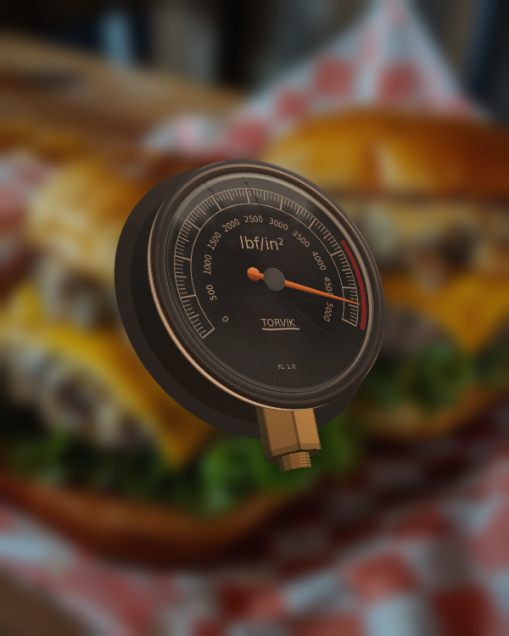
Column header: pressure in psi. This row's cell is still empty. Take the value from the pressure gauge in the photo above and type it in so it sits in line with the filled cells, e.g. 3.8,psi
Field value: 4750,psi
